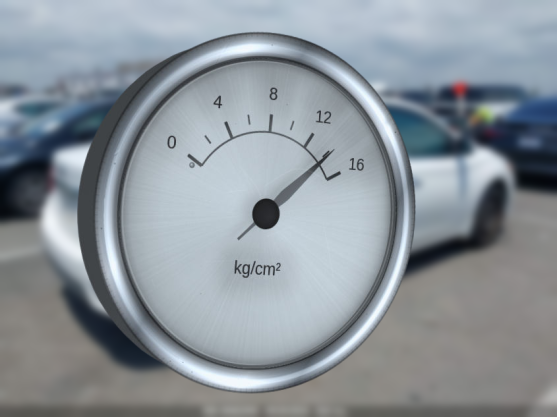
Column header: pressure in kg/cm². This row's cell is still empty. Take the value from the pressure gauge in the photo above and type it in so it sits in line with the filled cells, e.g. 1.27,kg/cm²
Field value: 14,kg/cm²
